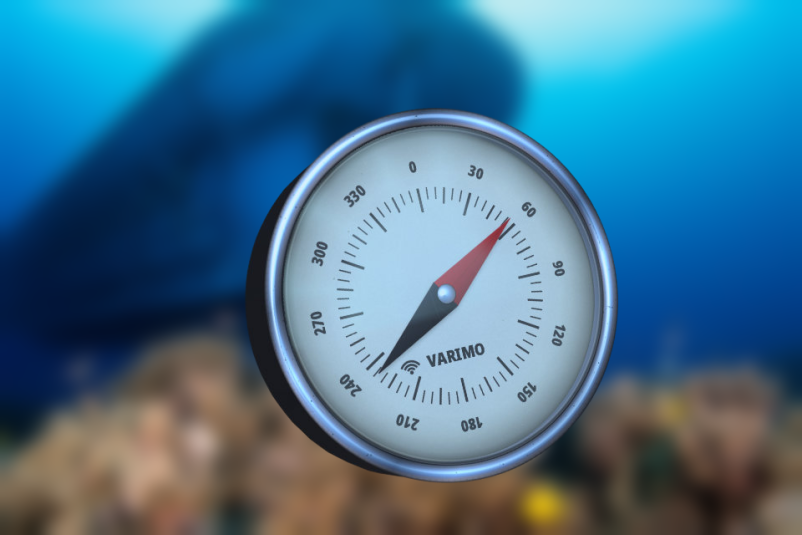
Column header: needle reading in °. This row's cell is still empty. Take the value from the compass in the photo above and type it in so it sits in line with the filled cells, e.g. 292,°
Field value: 55,°
